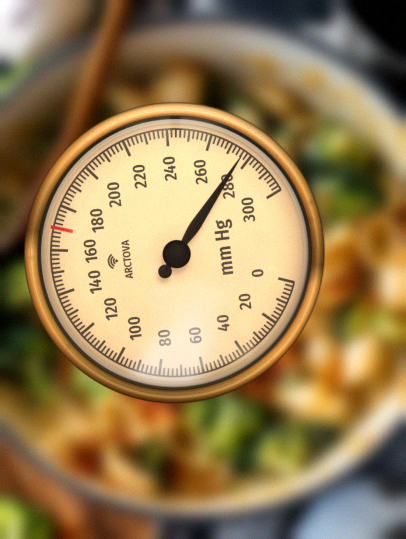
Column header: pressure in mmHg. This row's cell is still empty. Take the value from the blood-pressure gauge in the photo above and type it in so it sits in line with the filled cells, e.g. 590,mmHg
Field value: 276,mmHg
